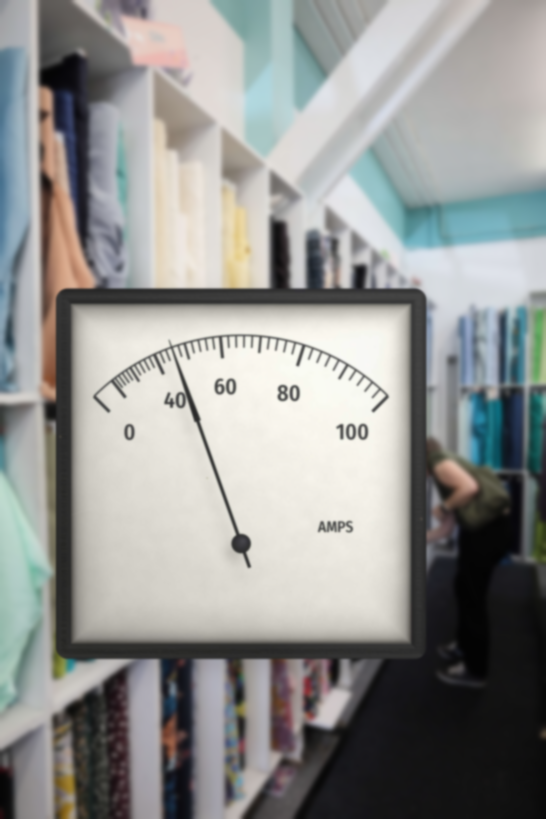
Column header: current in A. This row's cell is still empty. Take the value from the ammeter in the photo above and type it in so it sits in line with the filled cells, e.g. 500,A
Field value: 46,A
